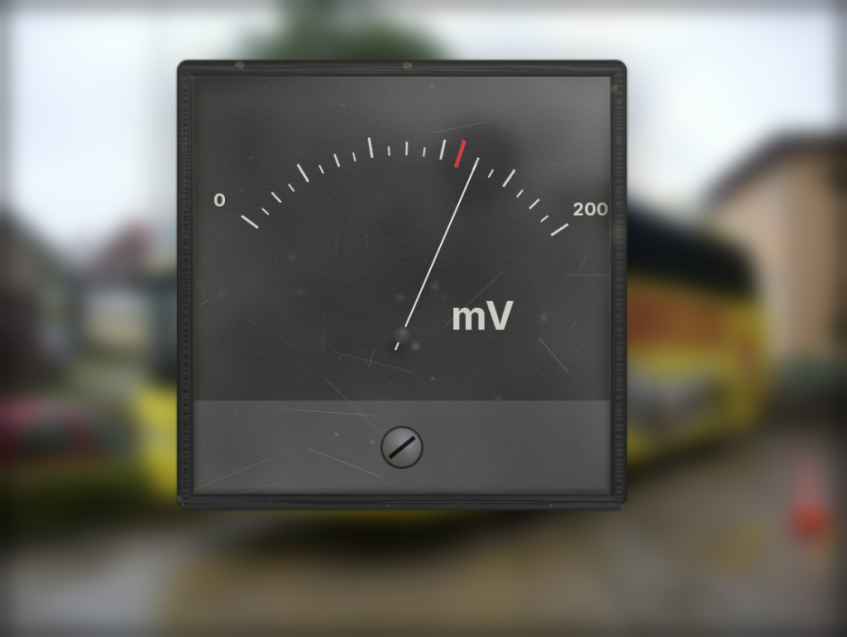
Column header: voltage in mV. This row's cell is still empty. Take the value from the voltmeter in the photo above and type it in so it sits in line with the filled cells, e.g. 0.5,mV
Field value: 140,mV
